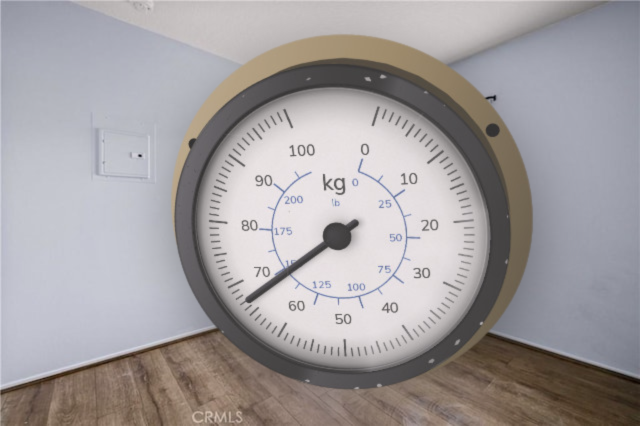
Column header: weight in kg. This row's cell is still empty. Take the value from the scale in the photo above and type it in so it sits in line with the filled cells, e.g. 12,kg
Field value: 67,kg
